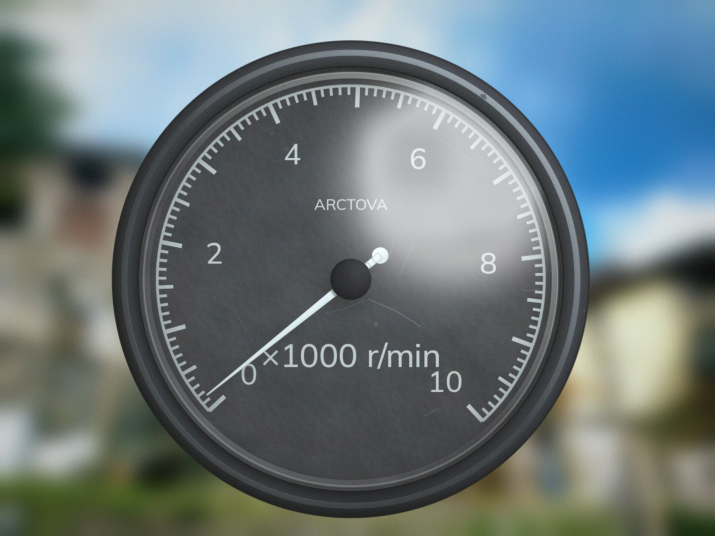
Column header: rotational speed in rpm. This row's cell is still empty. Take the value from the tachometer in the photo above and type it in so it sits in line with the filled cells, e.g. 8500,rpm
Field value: 150,rpm
